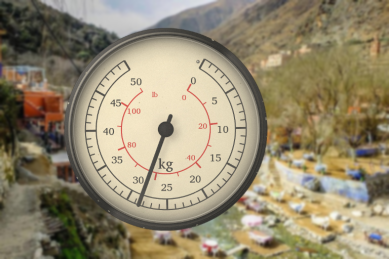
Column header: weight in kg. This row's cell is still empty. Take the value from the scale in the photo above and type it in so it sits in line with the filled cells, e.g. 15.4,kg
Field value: 28.5,kg
